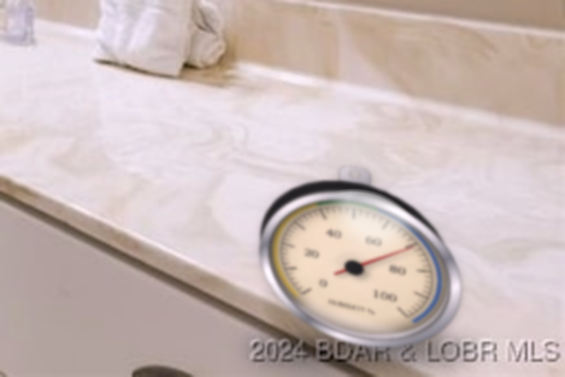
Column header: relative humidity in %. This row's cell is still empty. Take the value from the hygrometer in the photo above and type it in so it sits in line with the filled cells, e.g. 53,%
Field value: 70,%
